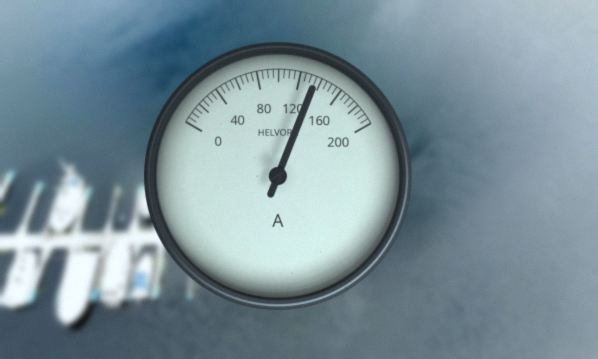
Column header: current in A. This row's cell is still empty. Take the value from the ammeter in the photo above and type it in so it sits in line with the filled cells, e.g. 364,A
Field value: 135,A
